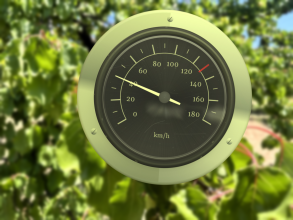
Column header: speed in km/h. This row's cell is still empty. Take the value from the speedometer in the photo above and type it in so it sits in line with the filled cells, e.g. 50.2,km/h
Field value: 40,km/h
